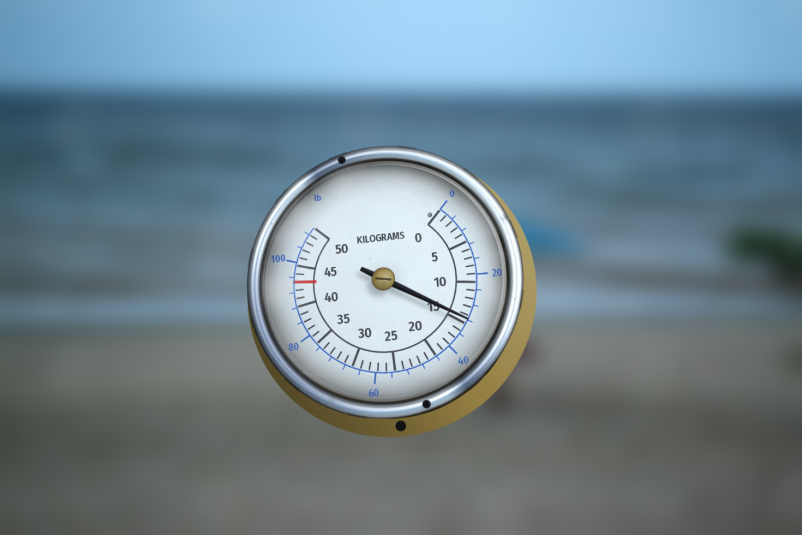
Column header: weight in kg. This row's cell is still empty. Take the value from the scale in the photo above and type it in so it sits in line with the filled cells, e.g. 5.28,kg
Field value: 14.5,kg
